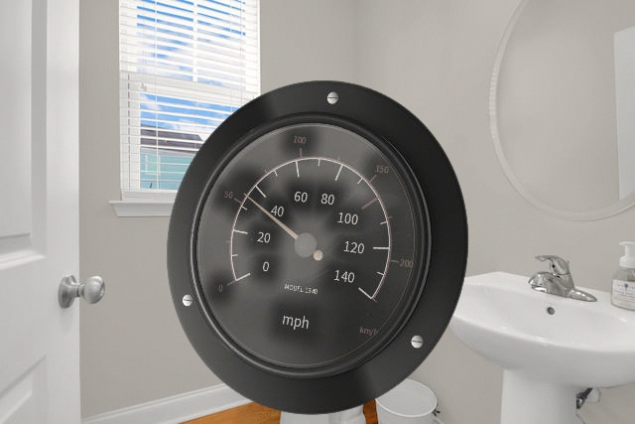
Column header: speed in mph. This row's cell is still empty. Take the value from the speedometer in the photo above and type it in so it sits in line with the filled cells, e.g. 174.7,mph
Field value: 35,mph
